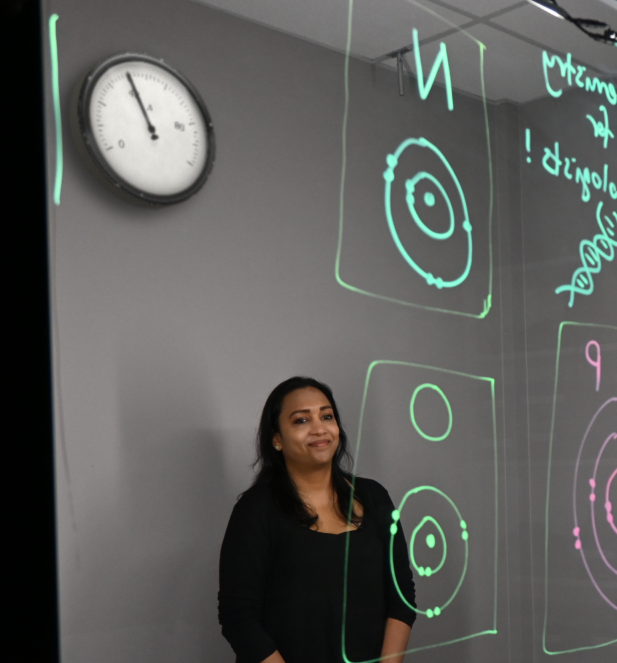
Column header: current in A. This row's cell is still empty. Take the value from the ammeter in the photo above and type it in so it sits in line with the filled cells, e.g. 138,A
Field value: 40,A
